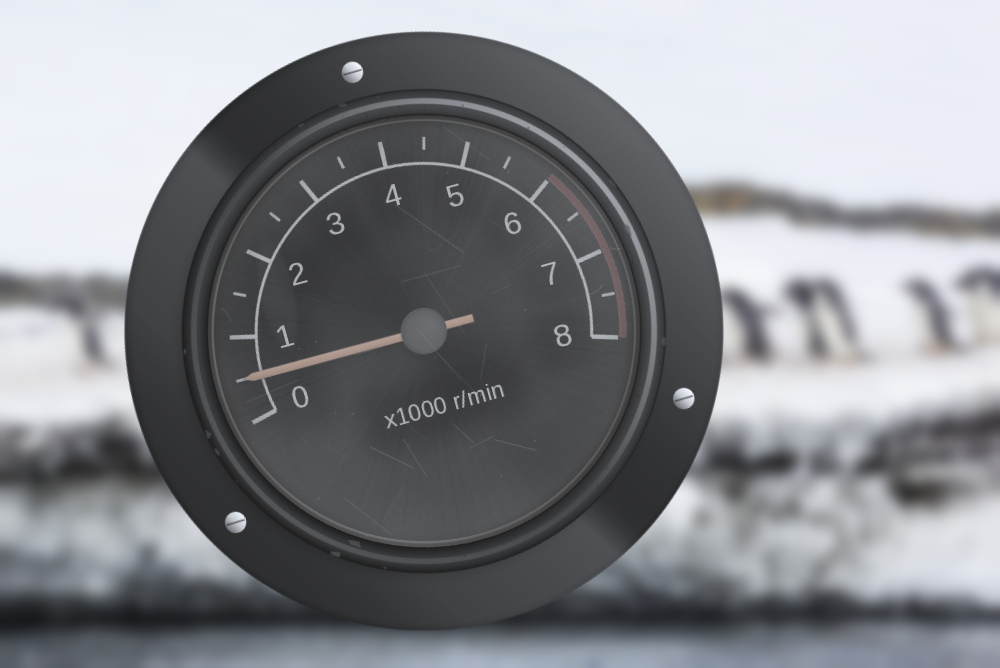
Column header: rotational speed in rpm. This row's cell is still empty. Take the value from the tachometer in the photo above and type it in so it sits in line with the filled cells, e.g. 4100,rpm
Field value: 500,rpm
